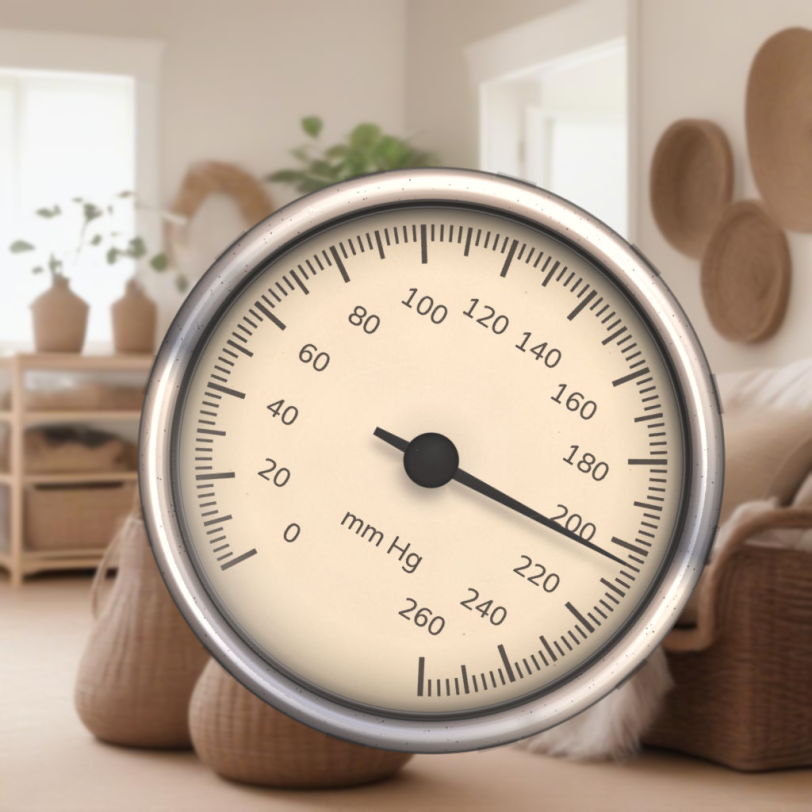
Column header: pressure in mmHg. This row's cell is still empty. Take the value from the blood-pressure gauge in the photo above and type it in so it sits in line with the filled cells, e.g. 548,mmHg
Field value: 204,mmHg
